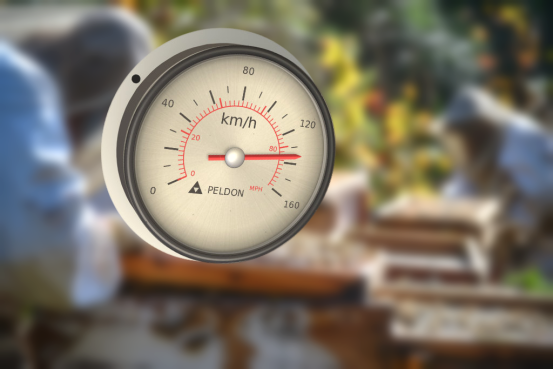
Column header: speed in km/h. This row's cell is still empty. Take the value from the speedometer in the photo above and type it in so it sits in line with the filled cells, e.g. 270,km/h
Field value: 135,km/h
